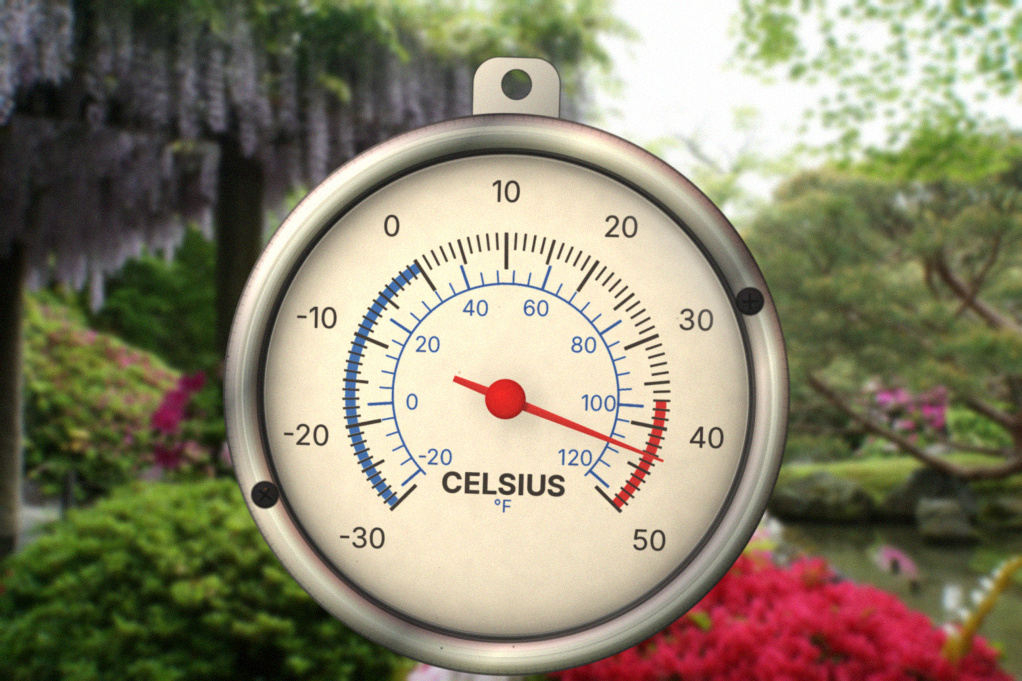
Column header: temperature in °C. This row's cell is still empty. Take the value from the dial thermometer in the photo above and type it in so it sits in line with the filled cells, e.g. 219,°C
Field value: 43,°C
